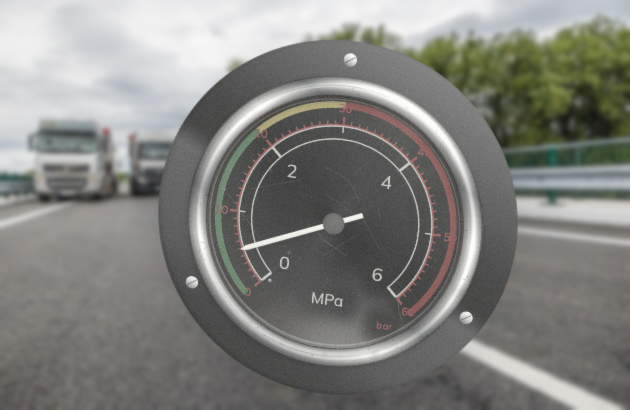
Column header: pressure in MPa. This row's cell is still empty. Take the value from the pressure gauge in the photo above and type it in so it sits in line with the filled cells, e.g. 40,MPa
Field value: 0.5,MPa
